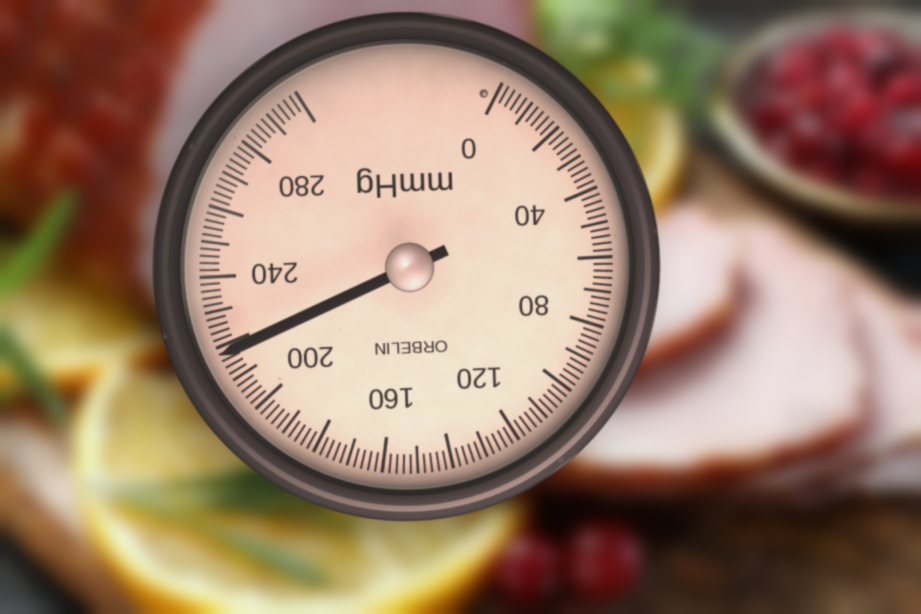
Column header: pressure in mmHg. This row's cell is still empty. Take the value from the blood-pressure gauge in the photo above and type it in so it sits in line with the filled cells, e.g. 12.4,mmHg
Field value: 218,mmHg
